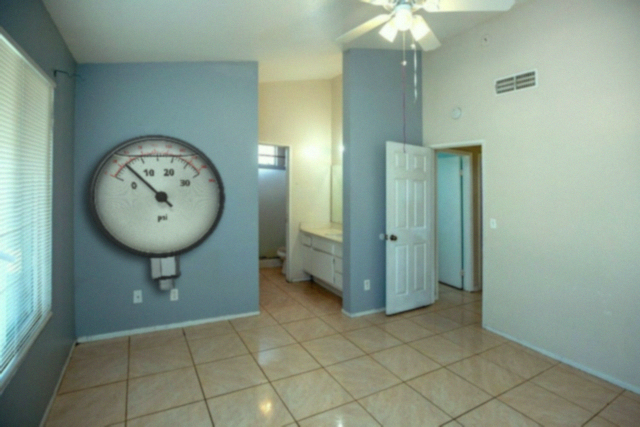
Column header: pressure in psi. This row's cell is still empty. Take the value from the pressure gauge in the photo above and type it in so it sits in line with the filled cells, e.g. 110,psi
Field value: 5,psi
